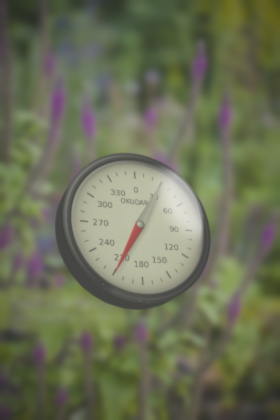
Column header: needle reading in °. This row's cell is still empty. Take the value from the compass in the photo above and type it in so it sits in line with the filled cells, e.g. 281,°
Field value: 210,°
